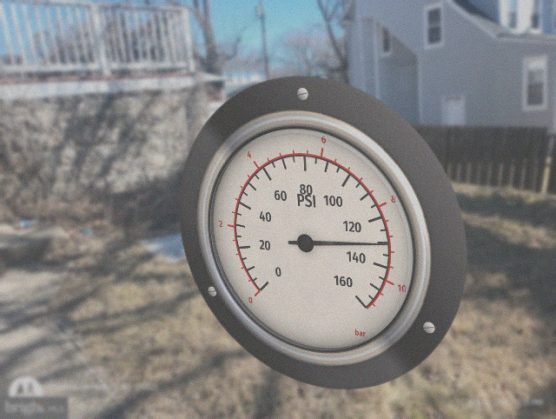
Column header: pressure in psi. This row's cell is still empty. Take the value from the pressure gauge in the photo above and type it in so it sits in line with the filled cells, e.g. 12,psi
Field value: 130,psi
